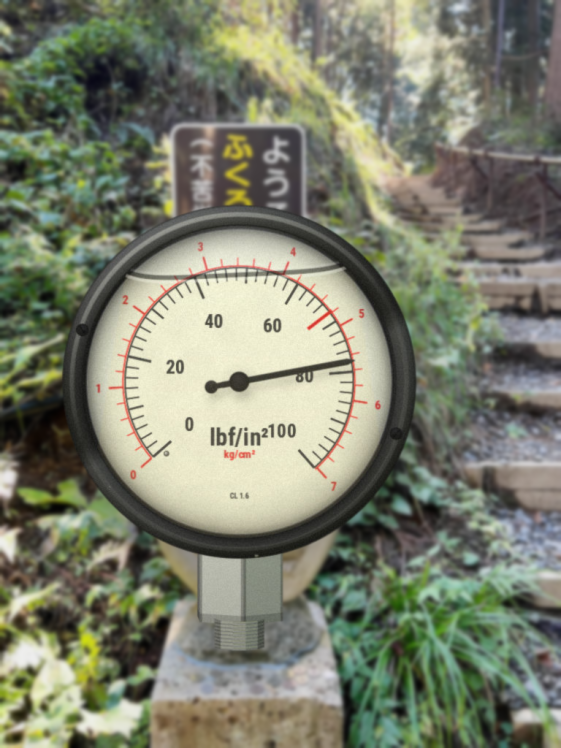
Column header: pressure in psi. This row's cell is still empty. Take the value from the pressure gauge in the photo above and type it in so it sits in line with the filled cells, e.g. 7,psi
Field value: 78,psi
